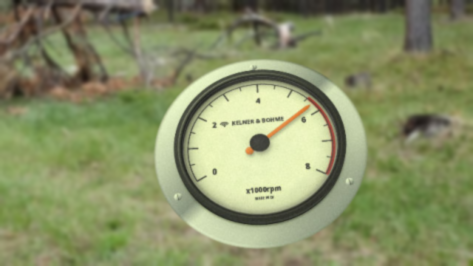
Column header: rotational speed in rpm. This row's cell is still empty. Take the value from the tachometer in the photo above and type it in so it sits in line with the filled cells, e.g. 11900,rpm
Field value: 5750,rpm
